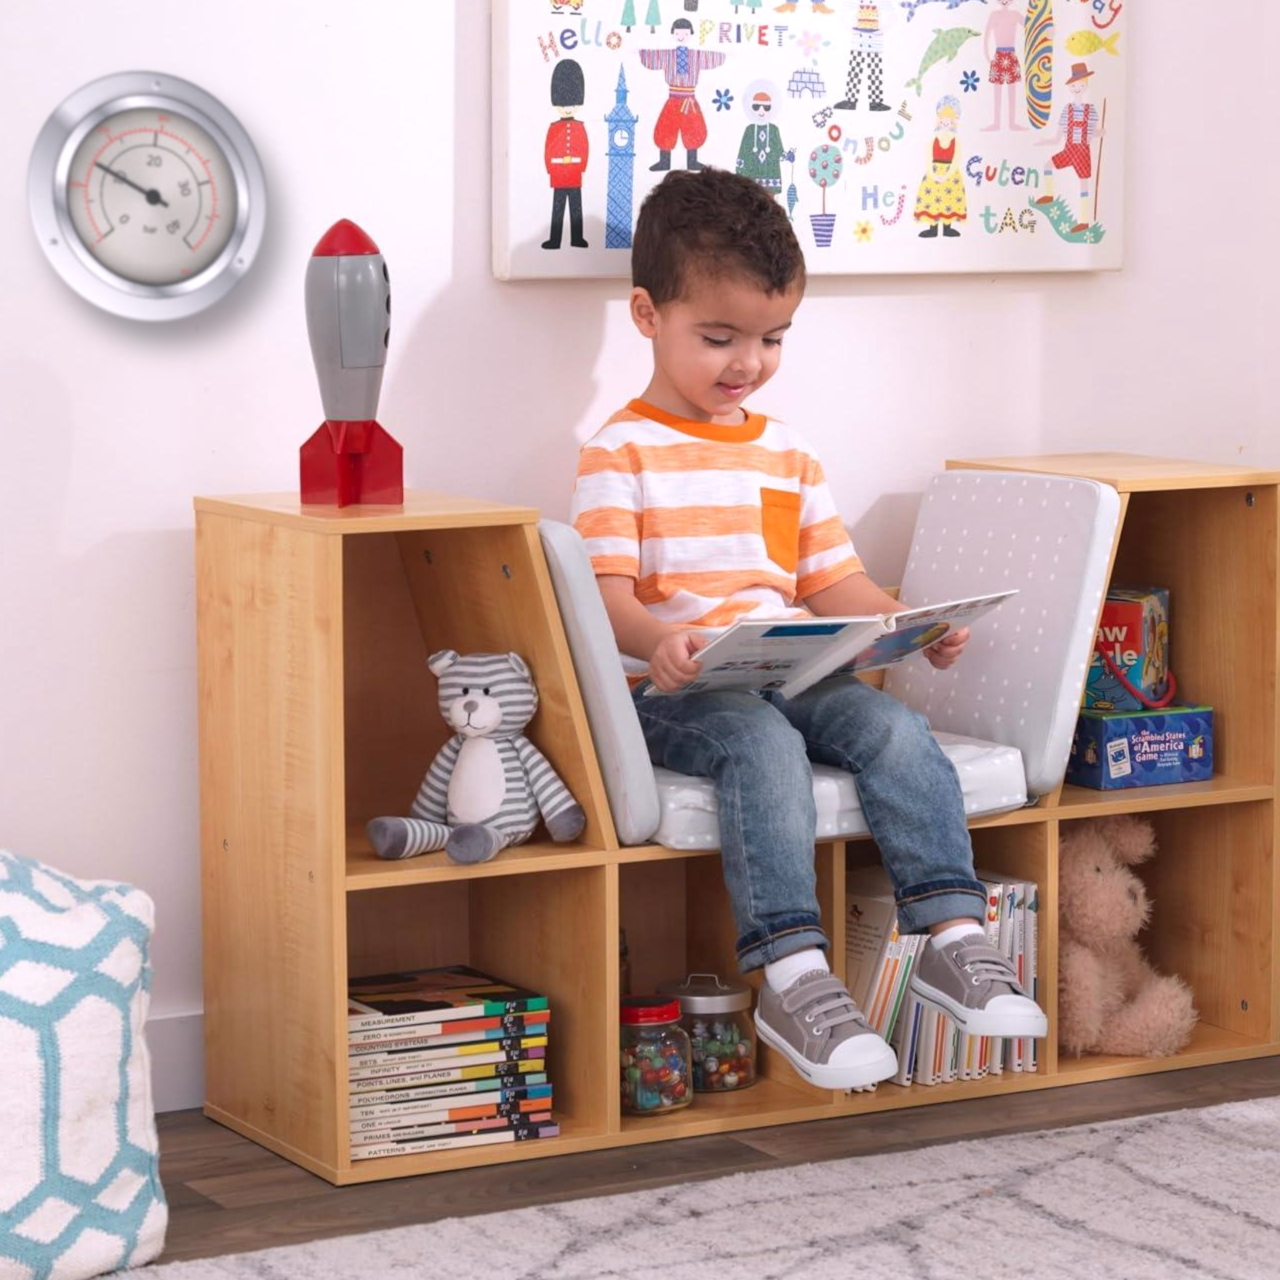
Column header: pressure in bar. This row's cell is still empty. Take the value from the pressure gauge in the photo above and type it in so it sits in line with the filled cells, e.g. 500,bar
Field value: 10,bar
